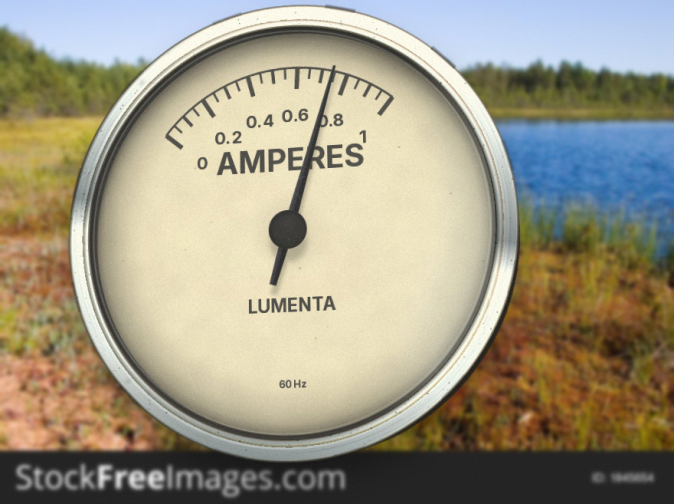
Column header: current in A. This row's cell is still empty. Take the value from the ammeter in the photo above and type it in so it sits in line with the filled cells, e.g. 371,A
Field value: 0.75,A
